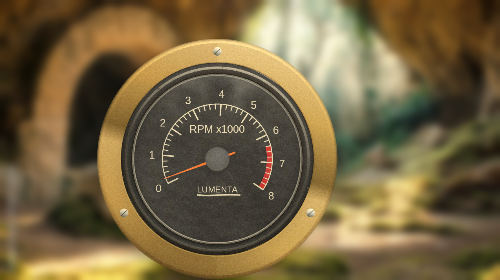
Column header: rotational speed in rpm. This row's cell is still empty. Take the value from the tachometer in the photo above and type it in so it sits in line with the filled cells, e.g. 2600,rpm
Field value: 200,rpm
